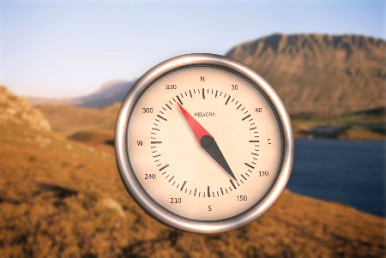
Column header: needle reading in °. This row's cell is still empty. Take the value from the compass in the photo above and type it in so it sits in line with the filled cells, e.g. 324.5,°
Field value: 325,°
